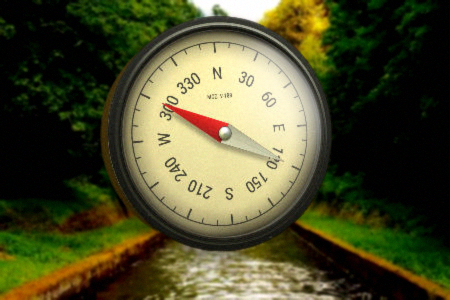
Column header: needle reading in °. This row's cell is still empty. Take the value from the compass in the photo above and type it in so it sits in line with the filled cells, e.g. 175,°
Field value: 300,°
